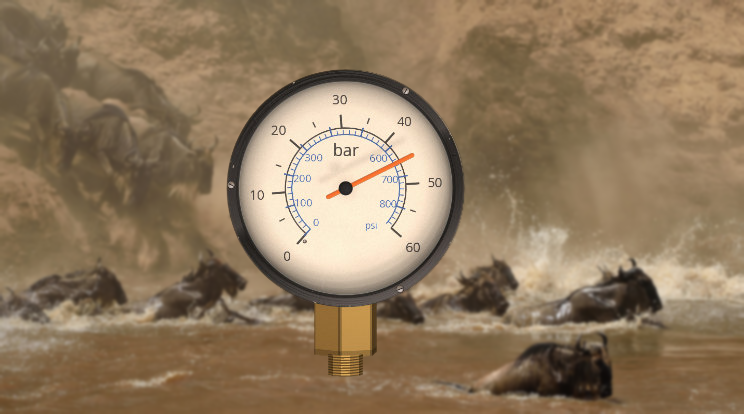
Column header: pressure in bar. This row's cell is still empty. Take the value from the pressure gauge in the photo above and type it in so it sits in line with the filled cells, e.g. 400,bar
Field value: 45,bar
